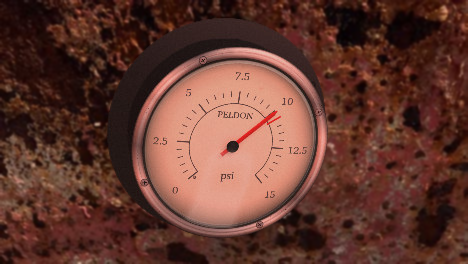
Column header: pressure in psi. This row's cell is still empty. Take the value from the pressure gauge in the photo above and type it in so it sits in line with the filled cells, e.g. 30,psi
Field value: 10,psi
